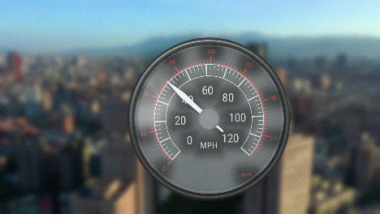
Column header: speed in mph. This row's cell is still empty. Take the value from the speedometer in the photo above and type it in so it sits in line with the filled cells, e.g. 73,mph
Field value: 40,mph
